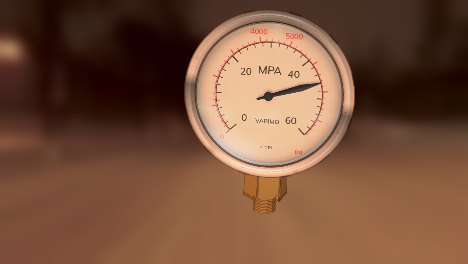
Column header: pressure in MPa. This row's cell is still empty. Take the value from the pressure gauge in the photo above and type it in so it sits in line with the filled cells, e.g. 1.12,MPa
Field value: 46,MPa
